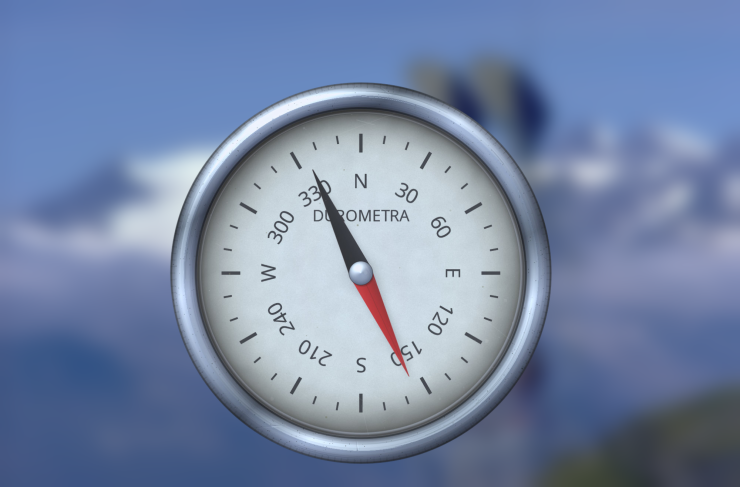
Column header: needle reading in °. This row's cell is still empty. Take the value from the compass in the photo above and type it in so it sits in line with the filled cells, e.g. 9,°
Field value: 155,°
